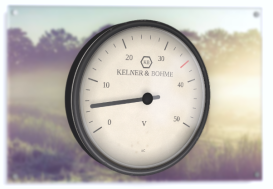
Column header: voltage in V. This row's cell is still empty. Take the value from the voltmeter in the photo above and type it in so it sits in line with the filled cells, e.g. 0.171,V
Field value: 5,V
